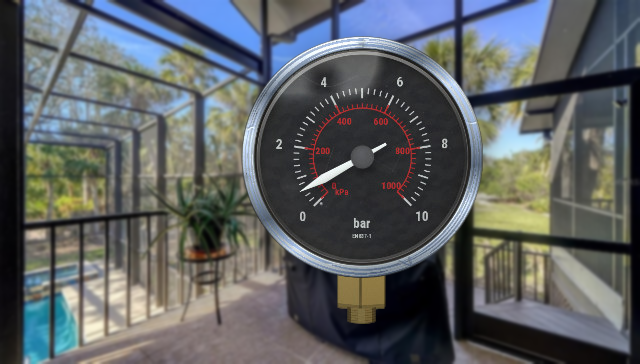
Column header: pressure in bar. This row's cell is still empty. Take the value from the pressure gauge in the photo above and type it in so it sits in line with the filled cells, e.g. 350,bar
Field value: 0.6,bar
